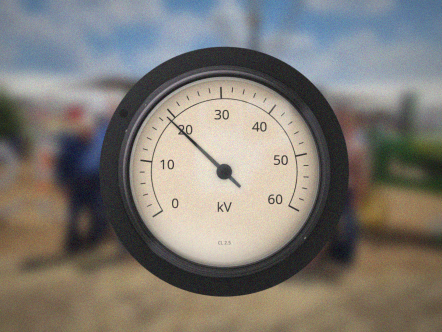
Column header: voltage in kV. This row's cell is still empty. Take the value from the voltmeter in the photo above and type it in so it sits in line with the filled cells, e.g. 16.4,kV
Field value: 19,kV
